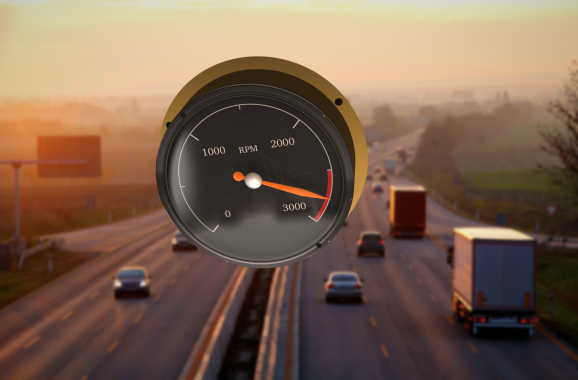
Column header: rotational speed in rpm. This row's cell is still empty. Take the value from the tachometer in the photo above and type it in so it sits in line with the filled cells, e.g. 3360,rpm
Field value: 2750,rpm
